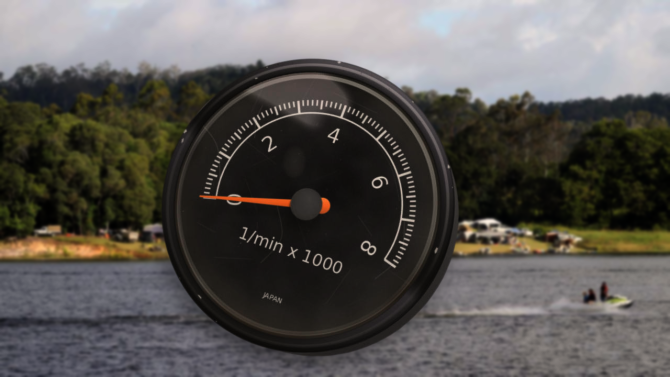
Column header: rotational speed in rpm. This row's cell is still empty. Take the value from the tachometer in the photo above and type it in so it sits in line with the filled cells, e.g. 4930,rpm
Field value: 0,rpm
